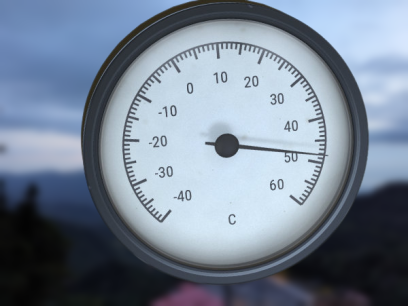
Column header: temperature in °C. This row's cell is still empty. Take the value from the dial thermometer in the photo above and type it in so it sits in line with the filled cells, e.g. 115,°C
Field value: 48,°C
